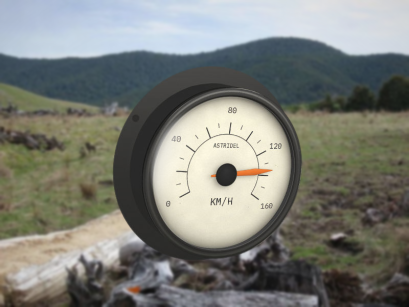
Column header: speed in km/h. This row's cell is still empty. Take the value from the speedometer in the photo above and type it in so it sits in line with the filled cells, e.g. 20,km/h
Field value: 135,km/h
